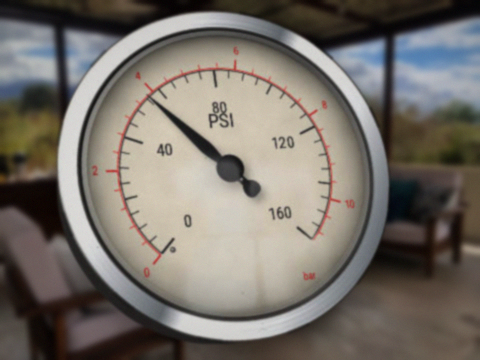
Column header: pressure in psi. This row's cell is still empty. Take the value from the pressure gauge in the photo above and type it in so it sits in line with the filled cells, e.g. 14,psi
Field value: 55,psi
